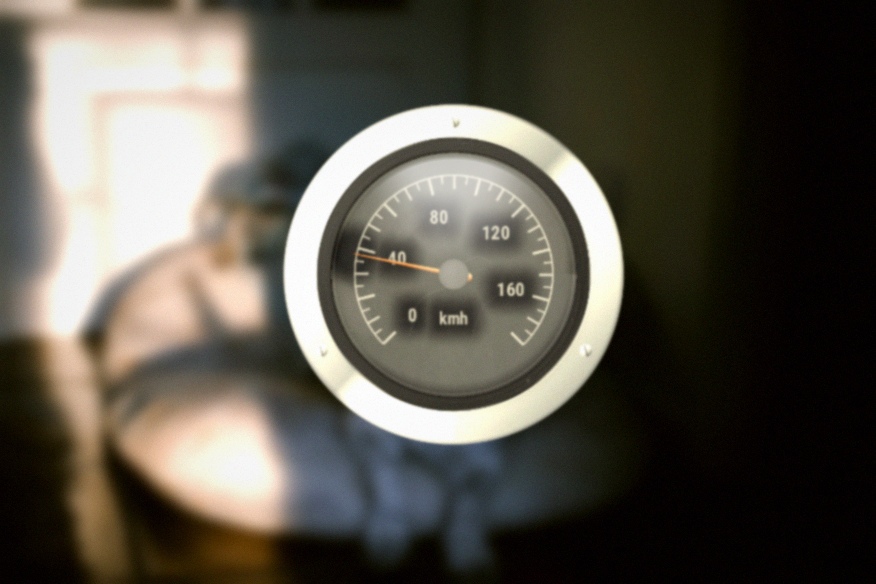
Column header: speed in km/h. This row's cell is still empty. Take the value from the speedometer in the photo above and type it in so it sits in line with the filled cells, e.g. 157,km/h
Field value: 37.5,km/h
